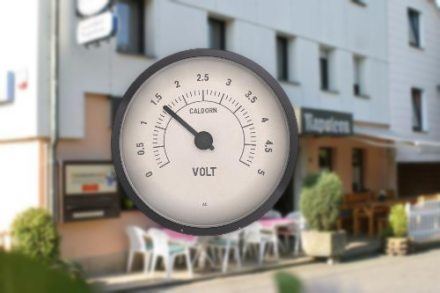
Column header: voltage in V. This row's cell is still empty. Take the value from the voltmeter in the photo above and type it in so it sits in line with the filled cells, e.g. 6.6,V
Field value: 1.5,V
